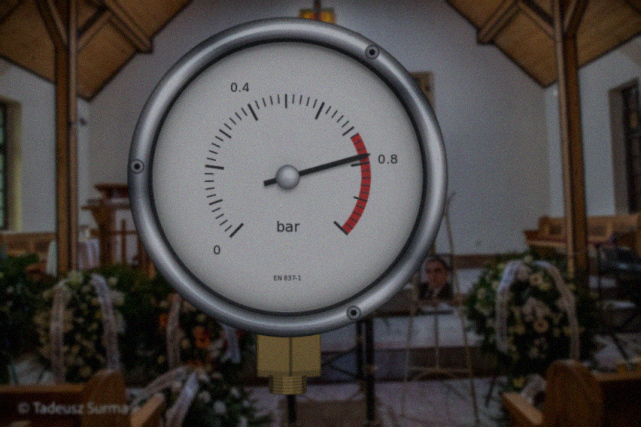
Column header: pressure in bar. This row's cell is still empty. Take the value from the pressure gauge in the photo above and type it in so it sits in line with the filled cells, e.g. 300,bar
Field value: 0.78,bar
